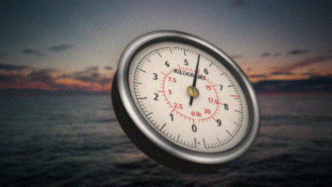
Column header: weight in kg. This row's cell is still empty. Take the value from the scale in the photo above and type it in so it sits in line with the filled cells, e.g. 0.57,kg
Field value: 5.5,kg
